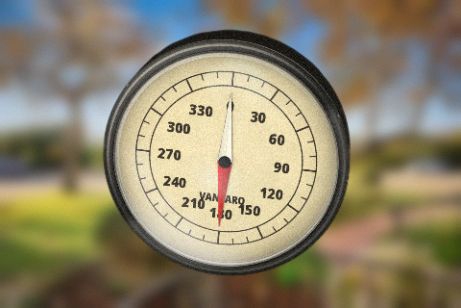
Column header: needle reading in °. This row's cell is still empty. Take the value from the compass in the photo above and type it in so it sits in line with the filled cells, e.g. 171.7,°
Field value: 180,°
